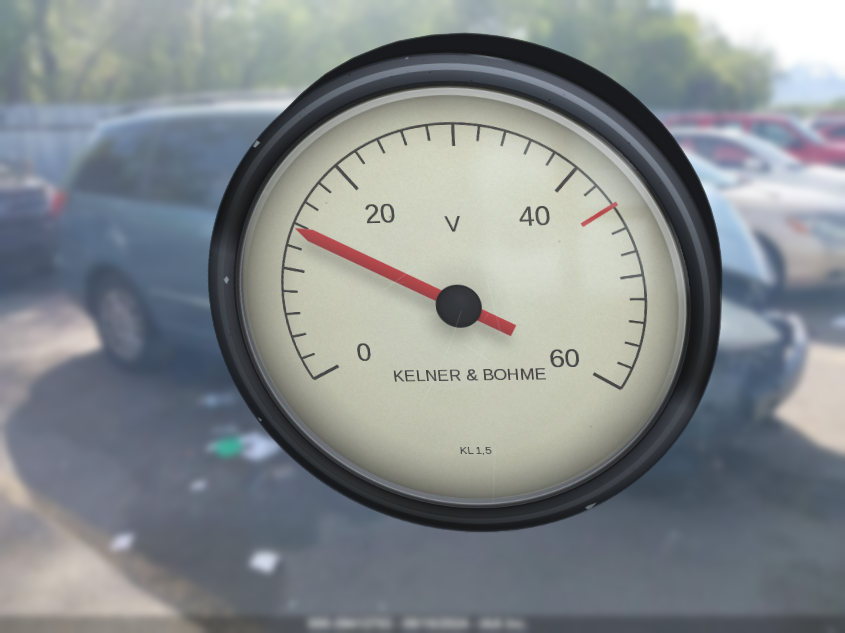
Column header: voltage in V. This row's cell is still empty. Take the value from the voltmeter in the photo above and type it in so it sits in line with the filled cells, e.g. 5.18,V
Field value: 14,V
